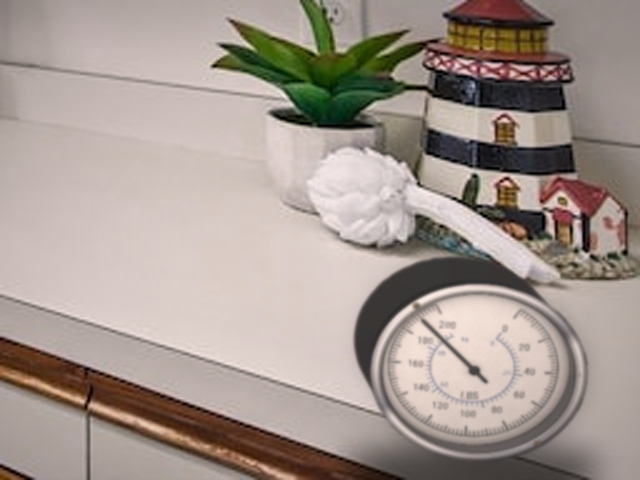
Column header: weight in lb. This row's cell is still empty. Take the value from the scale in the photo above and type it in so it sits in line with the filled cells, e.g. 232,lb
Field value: 190,lb
